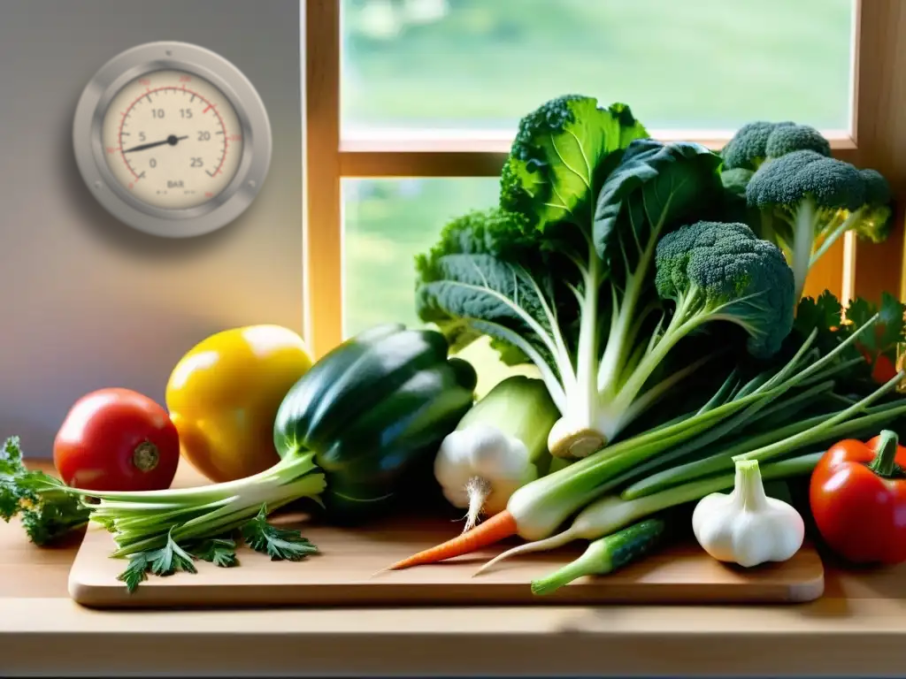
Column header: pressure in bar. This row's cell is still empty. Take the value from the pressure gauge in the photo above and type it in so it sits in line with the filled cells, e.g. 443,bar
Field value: 3,bar
